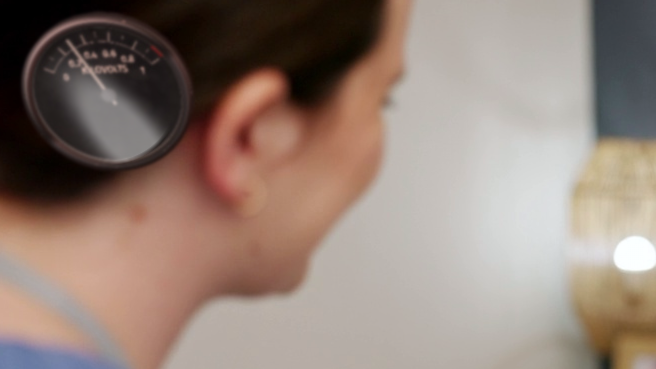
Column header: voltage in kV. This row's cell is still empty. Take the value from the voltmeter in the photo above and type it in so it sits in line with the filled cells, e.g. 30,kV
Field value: 0.3,kV
